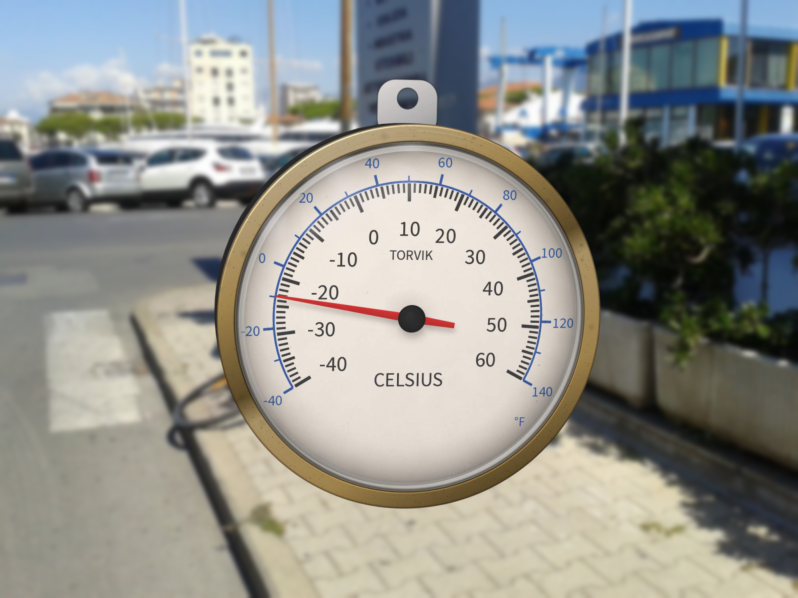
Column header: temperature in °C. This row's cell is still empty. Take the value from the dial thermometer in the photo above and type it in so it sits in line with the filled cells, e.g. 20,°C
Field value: -23,°C
